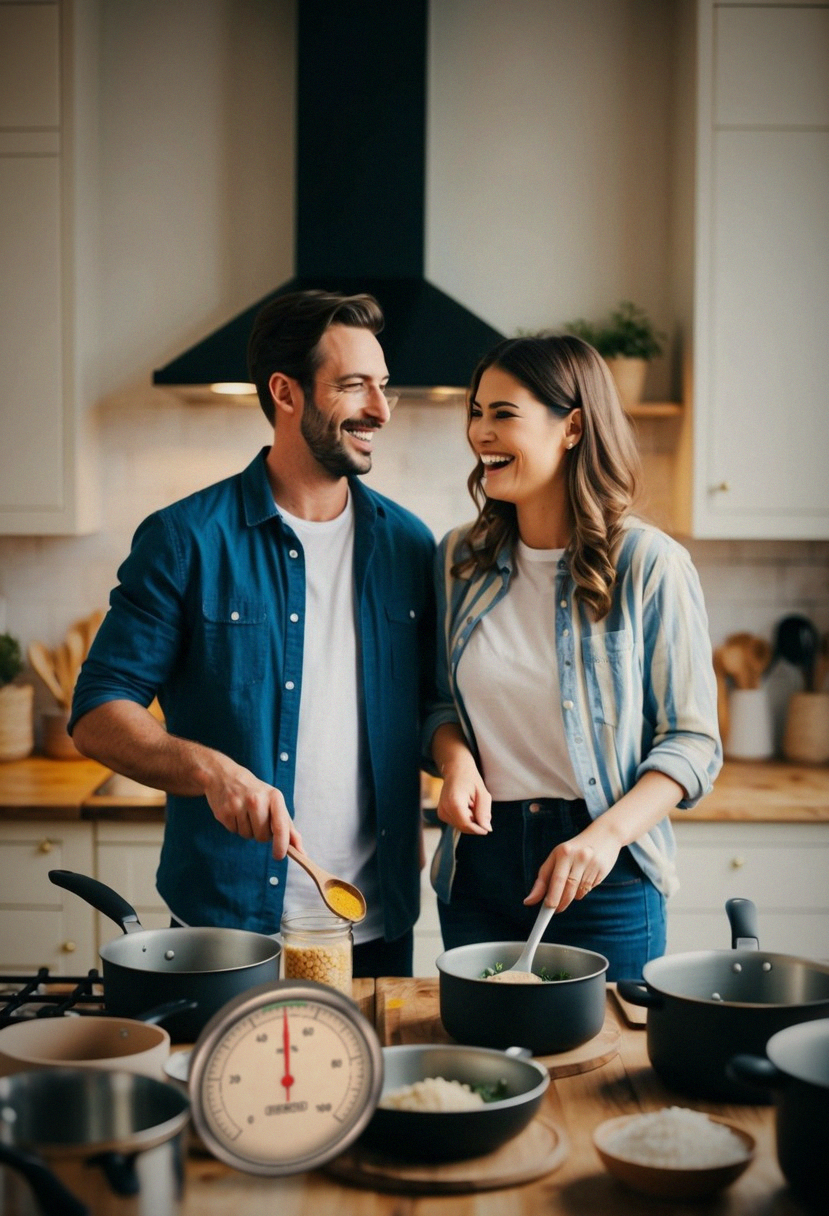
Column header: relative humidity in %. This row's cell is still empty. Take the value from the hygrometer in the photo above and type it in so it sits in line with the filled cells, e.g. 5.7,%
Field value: 50,%
